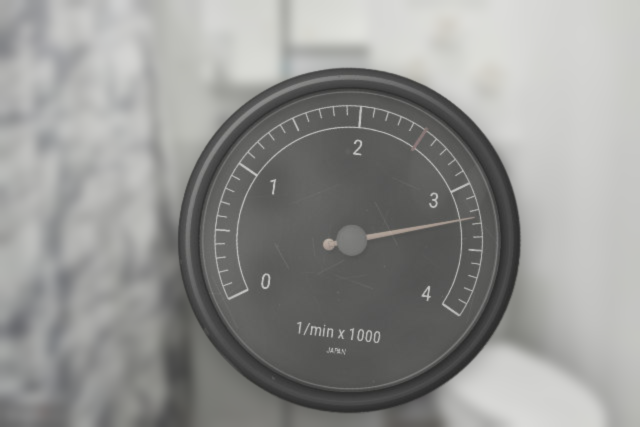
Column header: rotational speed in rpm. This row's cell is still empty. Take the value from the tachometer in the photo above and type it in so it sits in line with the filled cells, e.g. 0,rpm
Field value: 3250,rpm
